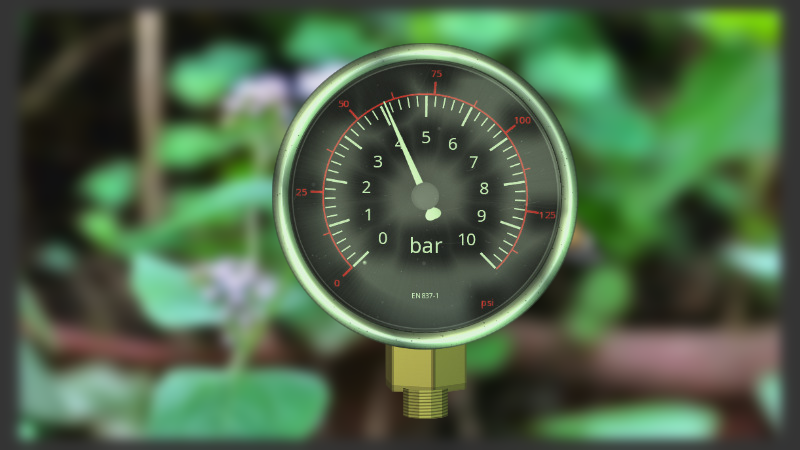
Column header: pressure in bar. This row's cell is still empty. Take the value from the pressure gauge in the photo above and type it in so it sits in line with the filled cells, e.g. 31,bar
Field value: 4.1,bar
